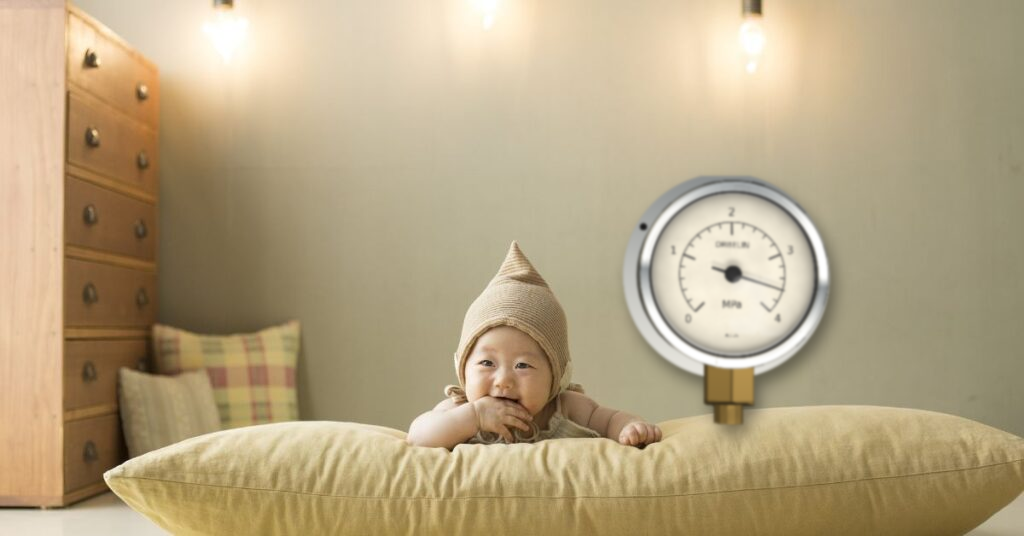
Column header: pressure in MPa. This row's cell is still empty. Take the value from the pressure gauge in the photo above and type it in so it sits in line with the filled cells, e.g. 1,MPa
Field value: 3.6,MPa
